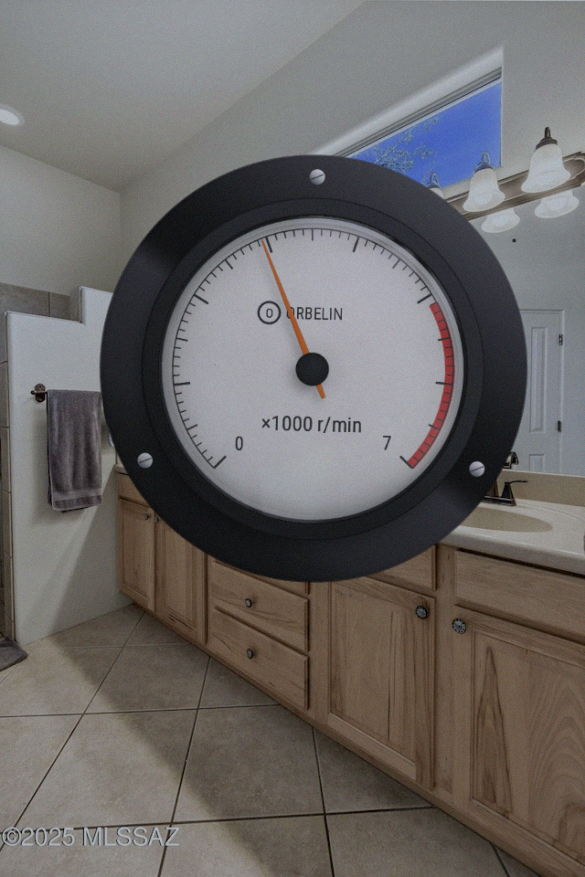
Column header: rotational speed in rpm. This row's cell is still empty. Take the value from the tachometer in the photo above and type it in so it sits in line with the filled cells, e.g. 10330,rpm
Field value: 2950,rpm
